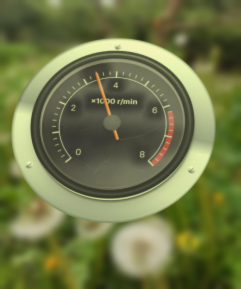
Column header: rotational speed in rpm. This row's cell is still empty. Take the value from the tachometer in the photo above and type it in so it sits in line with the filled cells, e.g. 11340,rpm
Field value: 3400,rpm
